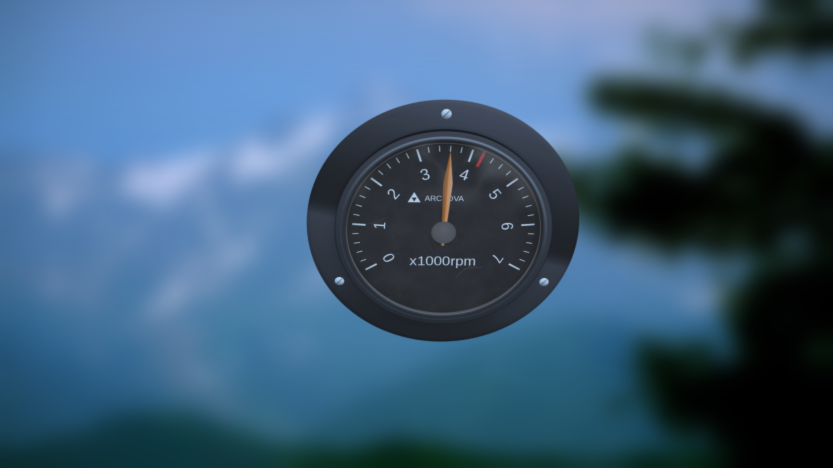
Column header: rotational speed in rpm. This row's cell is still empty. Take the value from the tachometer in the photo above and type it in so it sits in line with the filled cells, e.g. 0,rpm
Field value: 3600,rpm
